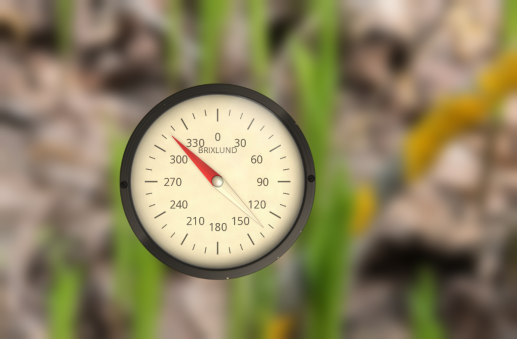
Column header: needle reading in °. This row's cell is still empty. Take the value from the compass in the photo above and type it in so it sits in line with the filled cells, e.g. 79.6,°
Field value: 315,°
